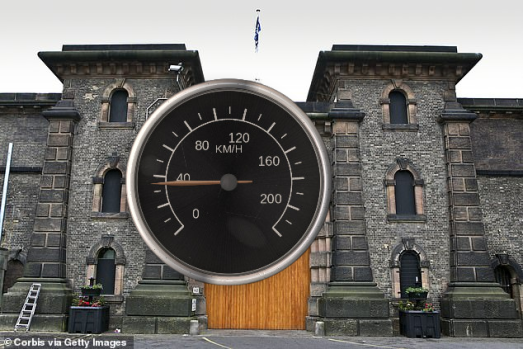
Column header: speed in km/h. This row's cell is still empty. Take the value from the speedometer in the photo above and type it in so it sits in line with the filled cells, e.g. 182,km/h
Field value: 35,km/h
